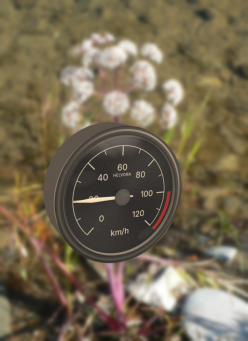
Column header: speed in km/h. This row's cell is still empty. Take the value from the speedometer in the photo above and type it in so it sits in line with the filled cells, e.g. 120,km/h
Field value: 20,km/h
